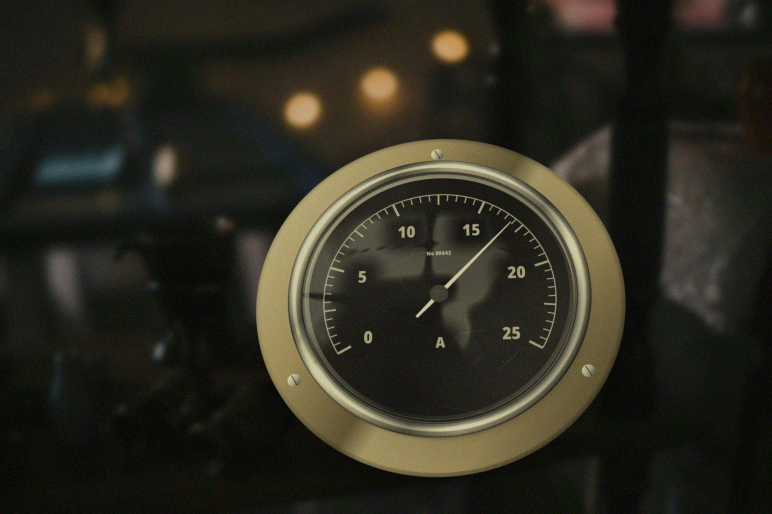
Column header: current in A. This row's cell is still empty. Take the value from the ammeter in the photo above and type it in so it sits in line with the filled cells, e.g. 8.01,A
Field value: 17,A
